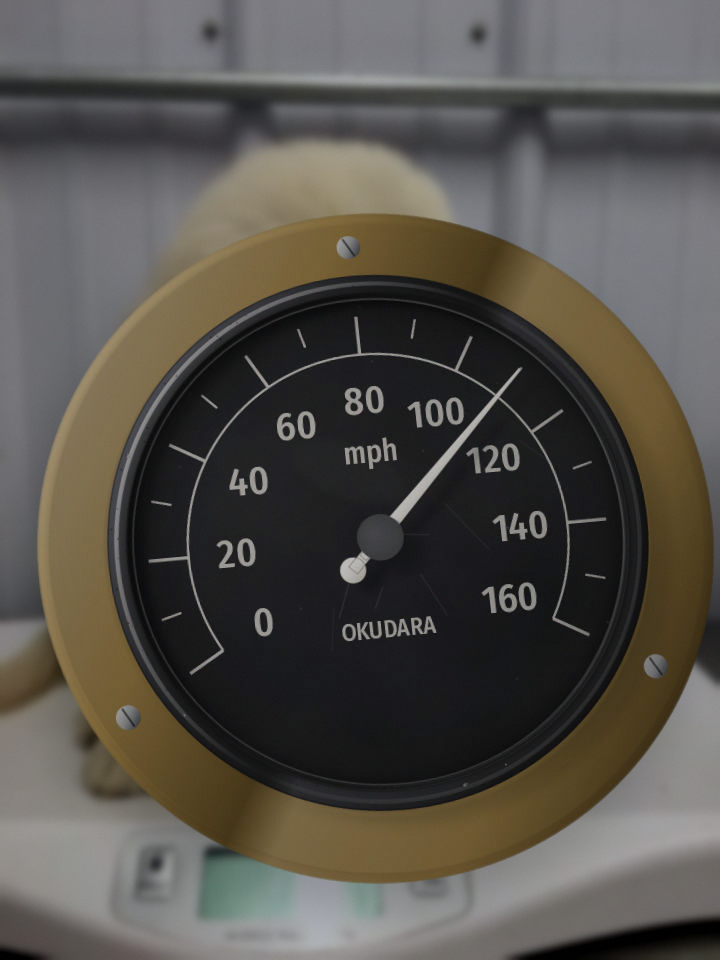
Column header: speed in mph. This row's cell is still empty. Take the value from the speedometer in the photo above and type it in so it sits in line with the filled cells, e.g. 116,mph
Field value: 110,mph
